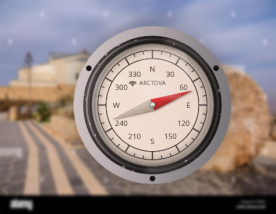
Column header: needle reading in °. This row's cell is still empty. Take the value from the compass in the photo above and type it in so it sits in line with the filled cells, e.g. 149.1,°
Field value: 70,°
